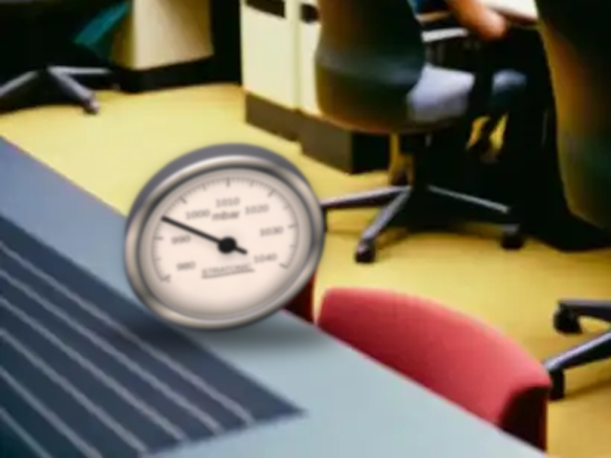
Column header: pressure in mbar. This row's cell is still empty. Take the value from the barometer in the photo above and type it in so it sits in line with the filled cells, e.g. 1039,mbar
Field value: 995,mbar
